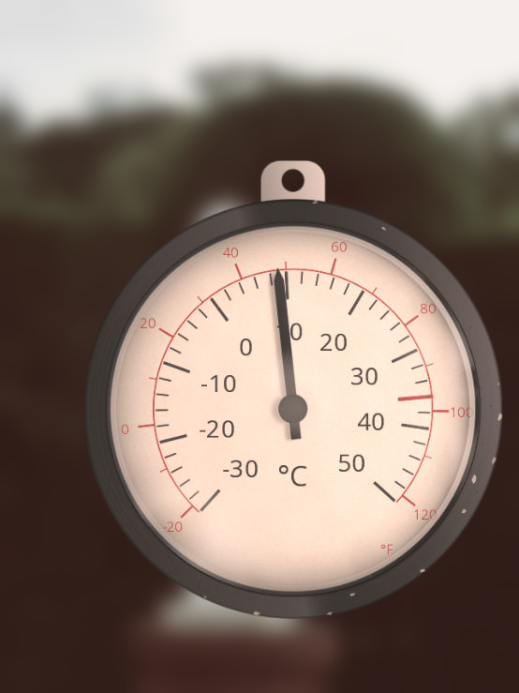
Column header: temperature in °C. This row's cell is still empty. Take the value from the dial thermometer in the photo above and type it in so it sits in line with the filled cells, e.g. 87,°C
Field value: 9,°C
